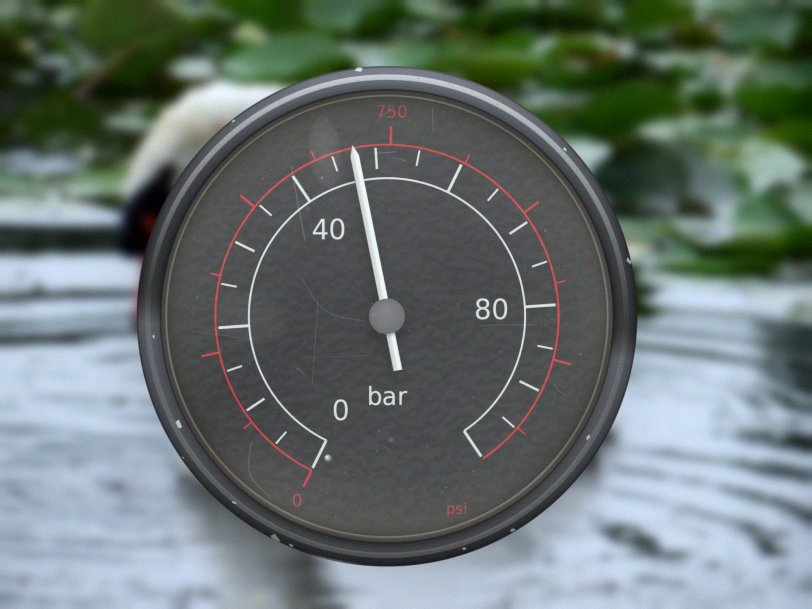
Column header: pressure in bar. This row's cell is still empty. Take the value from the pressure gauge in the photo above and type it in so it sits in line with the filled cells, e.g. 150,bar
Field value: 47.5,bar
